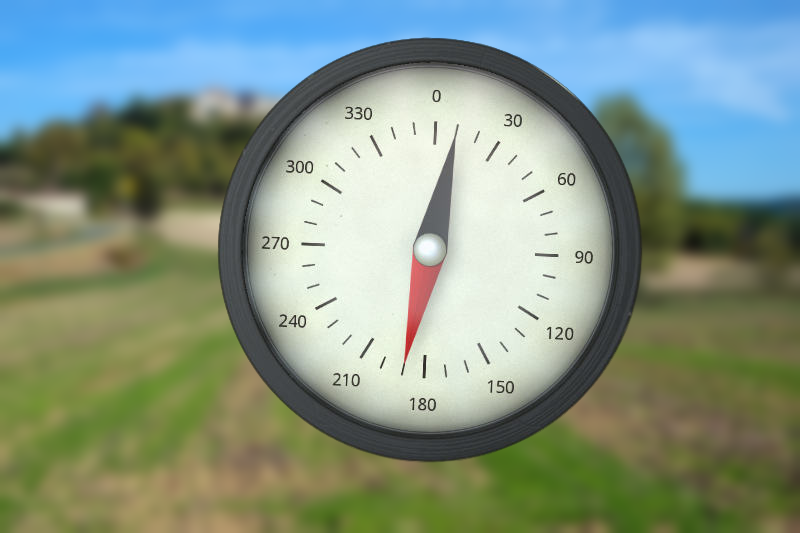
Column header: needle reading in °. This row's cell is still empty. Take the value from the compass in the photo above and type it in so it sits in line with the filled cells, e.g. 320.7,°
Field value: 190,°
